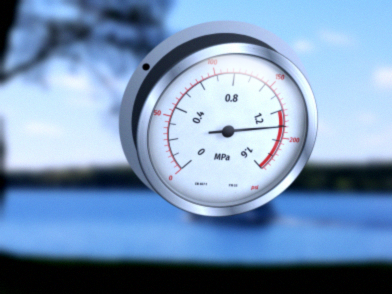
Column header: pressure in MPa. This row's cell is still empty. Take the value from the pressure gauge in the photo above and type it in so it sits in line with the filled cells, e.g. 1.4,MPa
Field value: 1.3,MPa
